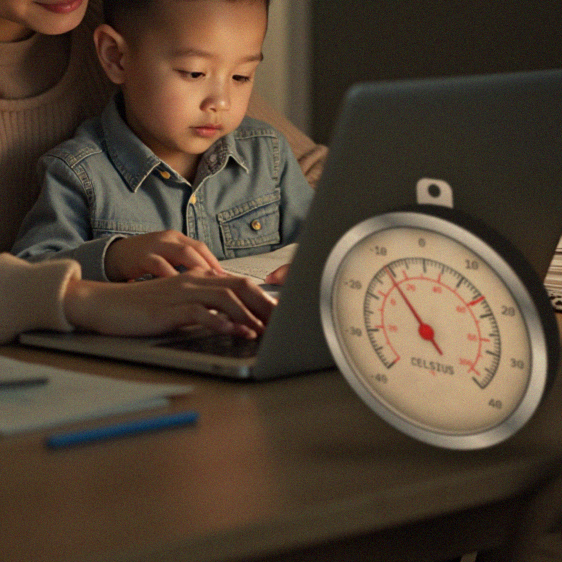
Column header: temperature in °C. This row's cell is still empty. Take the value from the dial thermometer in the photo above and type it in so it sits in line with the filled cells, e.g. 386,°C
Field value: -10,°C
